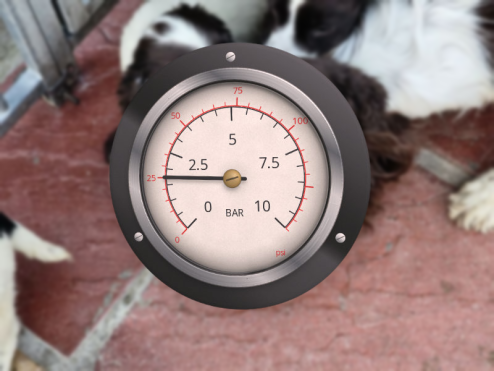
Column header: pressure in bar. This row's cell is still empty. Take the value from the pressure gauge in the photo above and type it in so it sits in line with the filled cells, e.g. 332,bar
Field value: 1.75,bar
